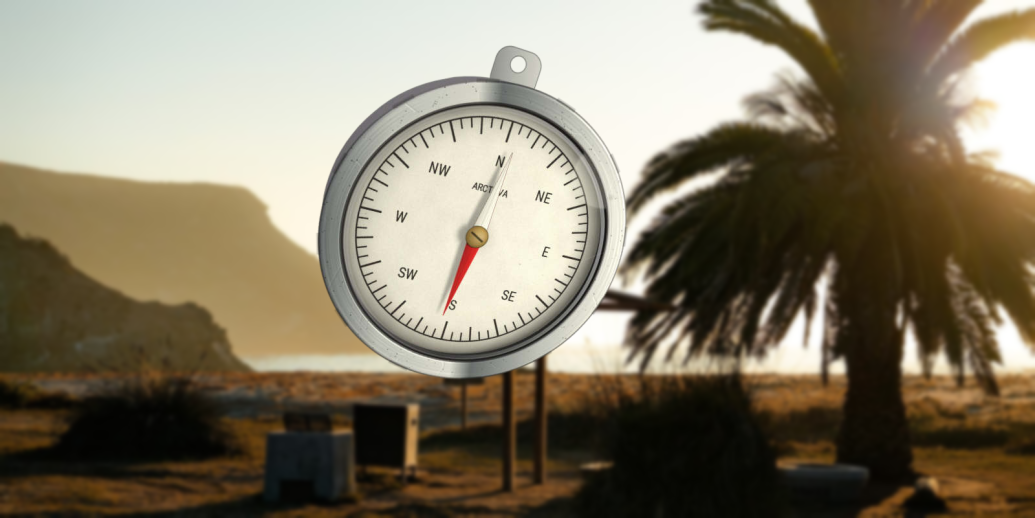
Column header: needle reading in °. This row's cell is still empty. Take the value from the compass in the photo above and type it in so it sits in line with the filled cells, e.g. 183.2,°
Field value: 185,°
